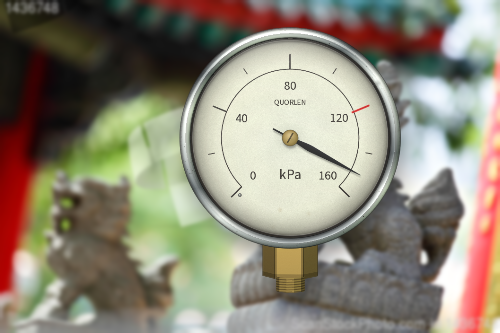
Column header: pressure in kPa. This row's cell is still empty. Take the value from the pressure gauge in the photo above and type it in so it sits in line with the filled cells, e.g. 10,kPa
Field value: 150,kPa
